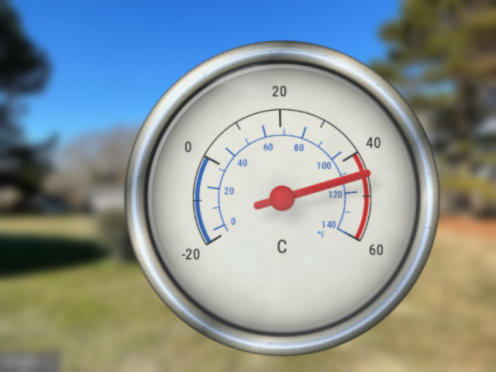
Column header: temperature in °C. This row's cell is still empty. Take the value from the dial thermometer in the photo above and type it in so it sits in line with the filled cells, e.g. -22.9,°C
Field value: 45,°C
